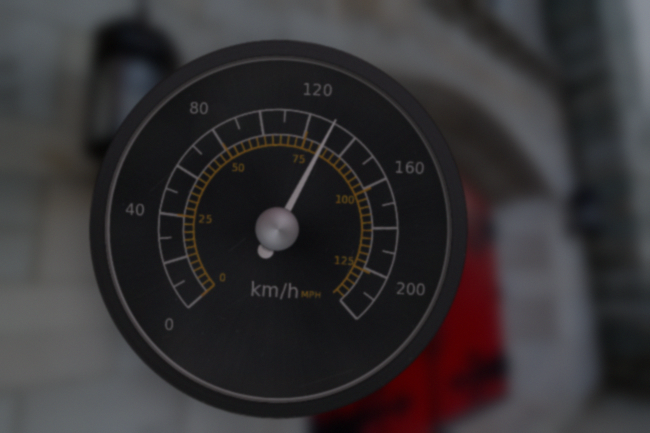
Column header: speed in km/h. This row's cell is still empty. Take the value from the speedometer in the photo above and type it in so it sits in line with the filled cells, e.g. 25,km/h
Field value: 130,km/h
